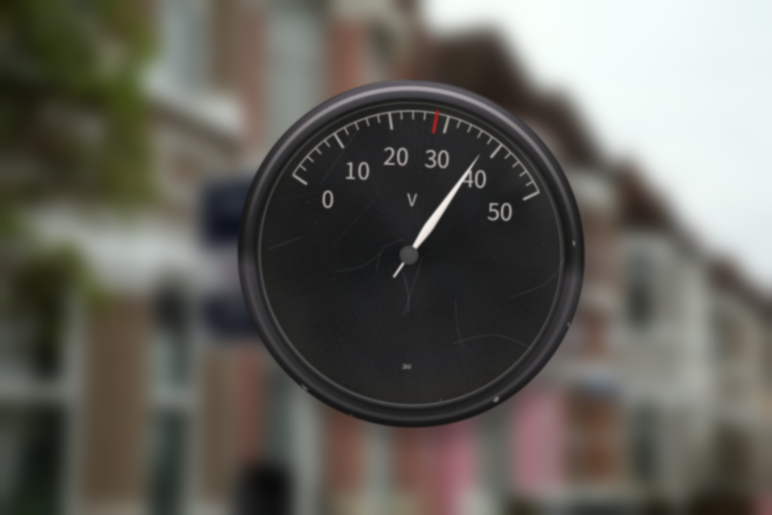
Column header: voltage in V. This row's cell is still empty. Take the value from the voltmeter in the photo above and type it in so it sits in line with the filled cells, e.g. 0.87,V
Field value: 38,V
